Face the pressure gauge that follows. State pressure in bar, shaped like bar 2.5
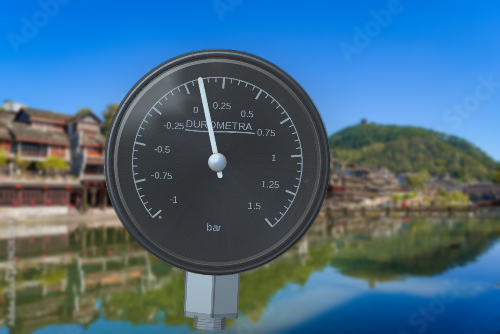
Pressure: bar 0.1
